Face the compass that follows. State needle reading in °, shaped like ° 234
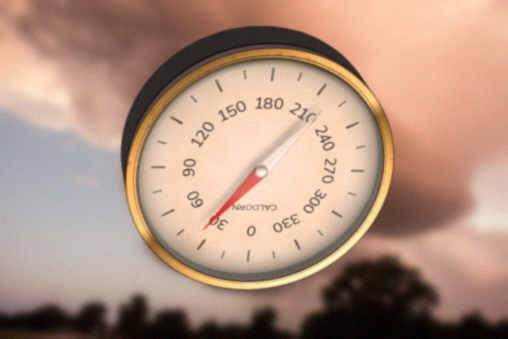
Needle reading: ° 37.5
